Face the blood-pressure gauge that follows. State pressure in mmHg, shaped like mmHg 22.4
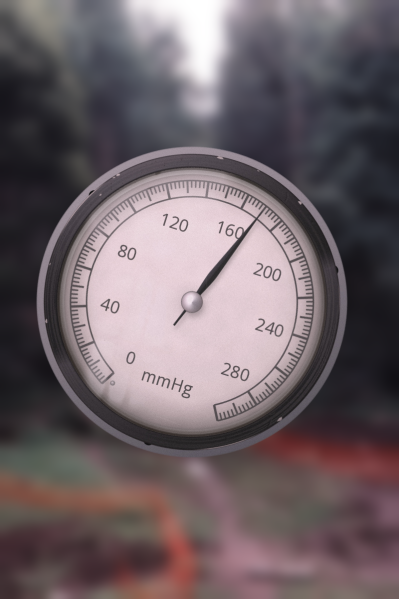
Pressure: mmHg 170
